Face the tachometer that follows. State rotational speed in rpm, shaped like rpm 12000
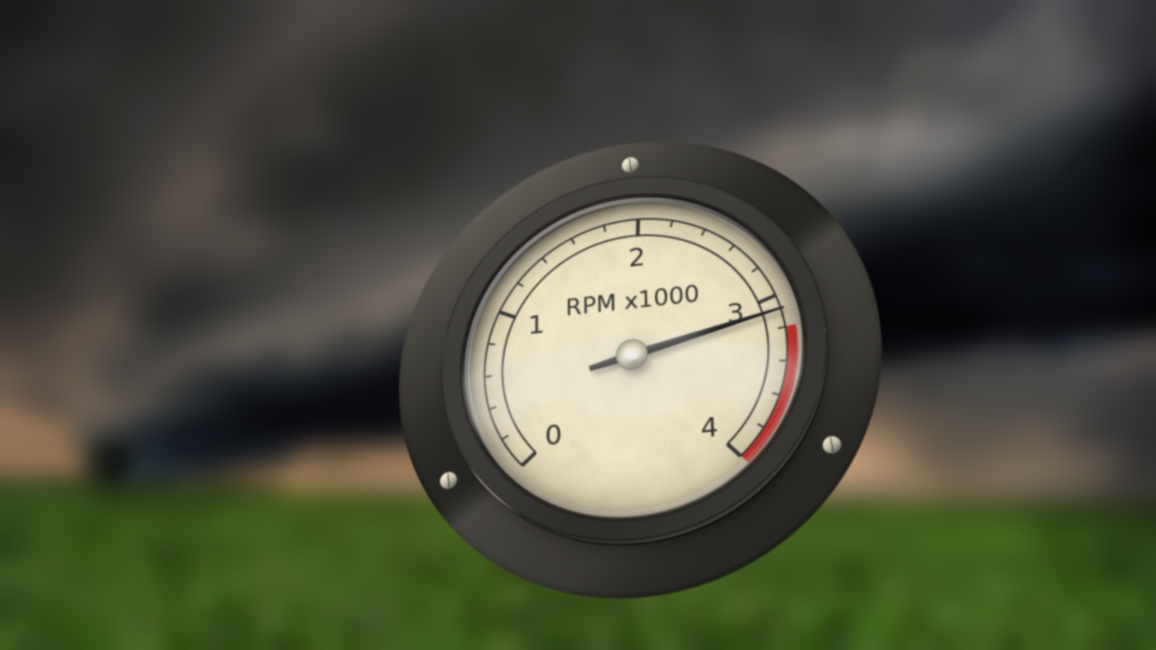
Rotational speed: rpm 3100
